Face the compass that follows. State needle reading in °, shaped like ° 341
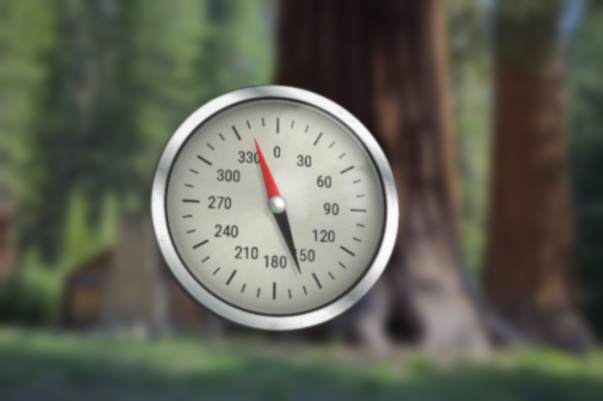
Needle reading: ° 340
